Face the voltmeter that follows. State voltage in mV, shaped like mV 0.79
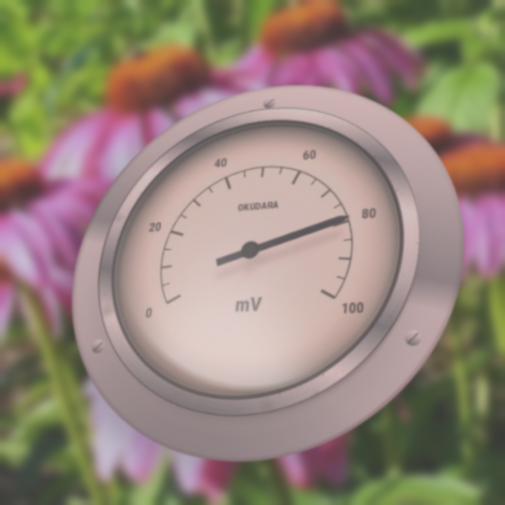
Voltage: mV 80
